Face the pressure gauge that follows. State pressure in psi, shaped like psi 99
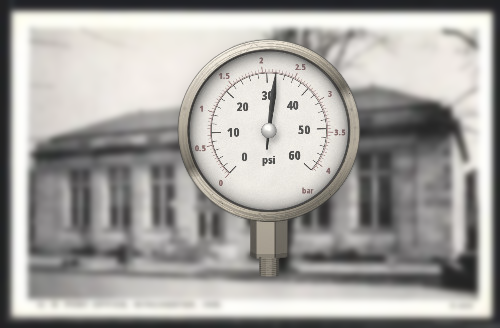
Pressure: psi 32
